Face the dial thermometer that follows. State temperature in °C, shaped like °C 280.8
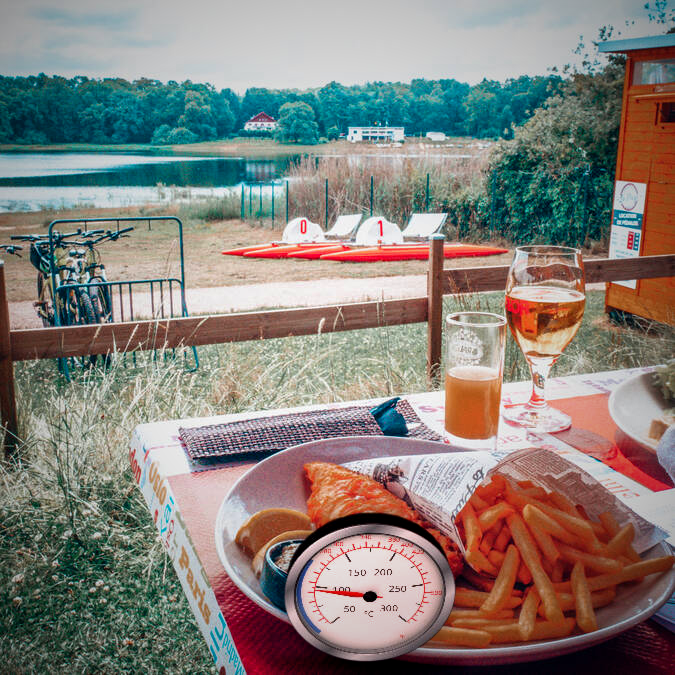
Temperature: °C 100
